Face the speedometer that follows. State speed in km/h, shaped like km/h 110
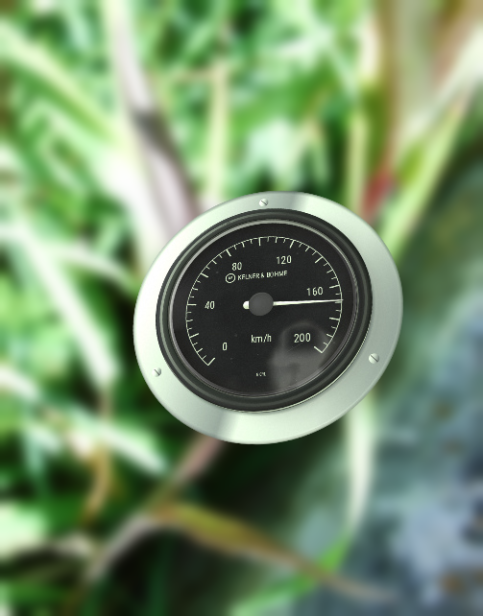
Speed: km/h 170
